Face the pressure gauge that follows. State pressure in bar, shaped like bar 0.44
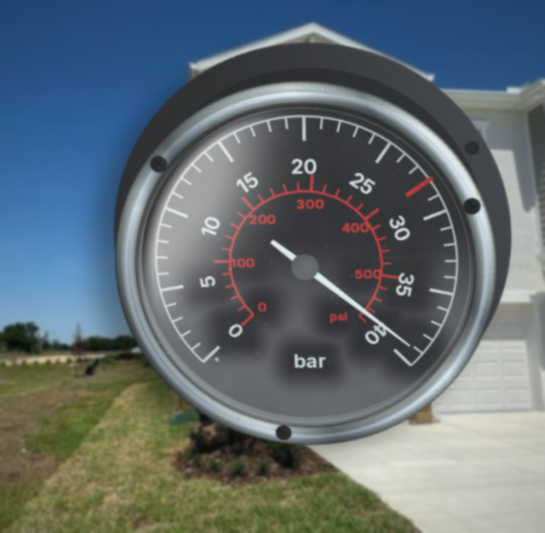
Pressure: bar 39
